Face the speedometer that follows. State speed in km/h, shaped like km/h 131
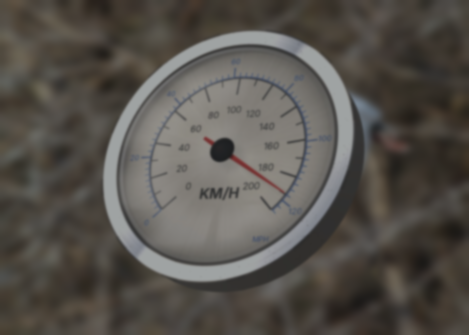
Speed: km/h 190
